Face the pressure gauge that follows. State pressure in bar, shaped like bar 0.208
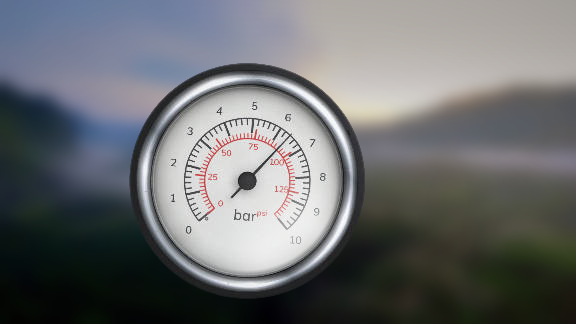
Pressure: bar 6.4
